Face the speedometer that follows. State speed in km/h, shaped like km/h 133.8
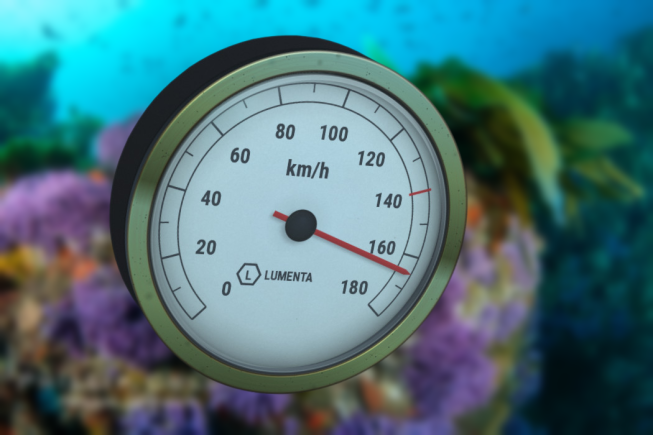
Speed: km/h 165
